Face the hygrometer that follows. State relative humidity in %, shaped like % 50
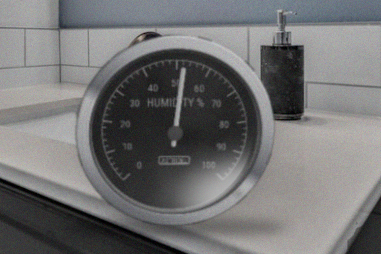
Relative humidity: % 52
